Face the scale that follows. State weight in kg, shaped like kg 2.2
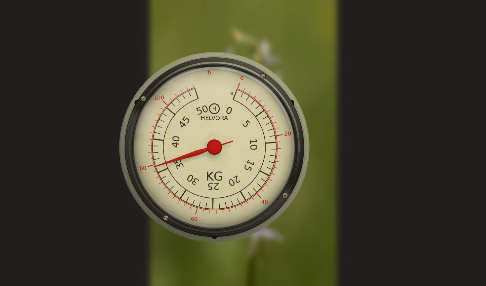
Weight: kg 36
